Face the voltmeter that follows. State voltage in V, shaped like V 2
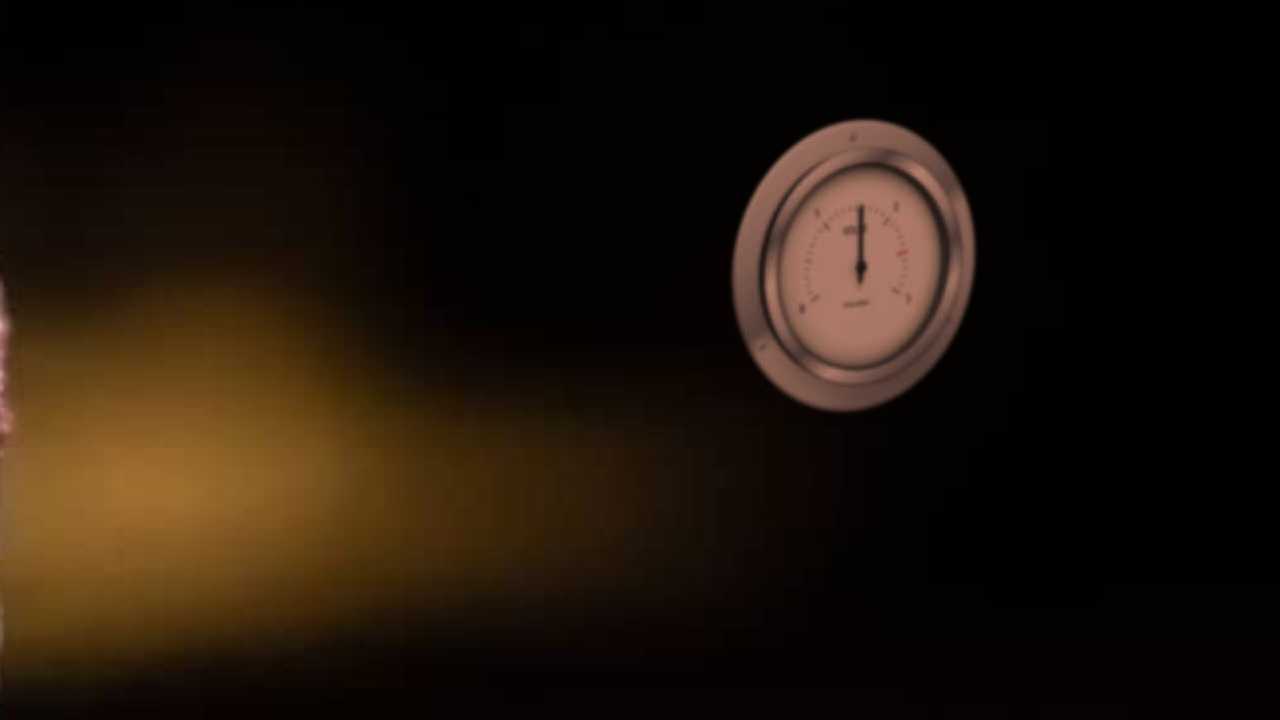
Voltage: V 1.5
